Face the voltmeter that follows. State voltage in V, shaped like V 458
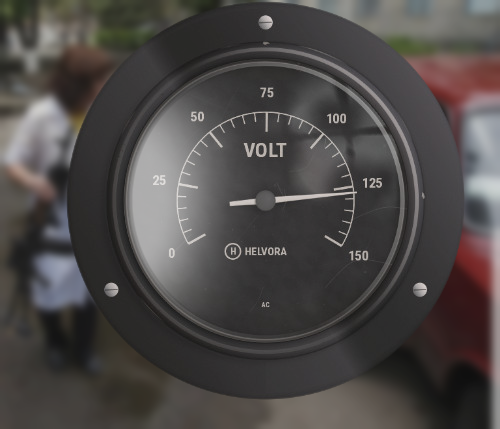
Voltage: V 127.5
